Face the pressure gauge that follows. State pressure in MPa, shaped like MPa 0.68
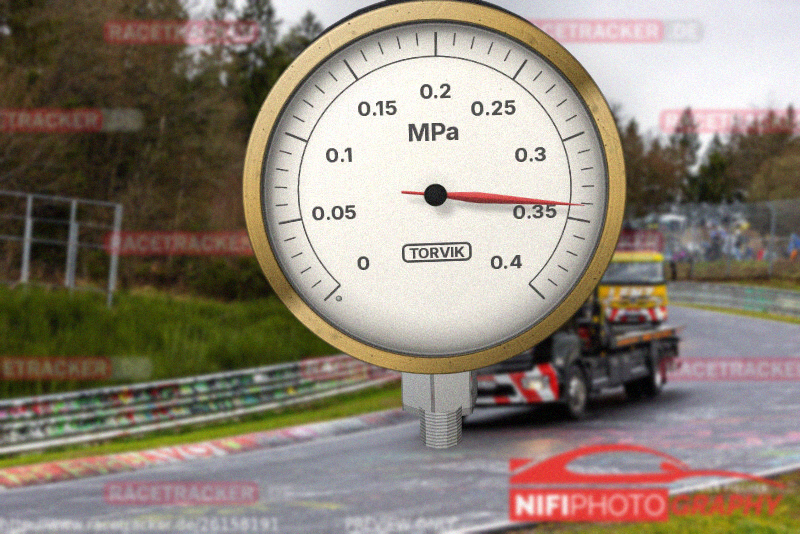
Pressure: MPa 0.34
